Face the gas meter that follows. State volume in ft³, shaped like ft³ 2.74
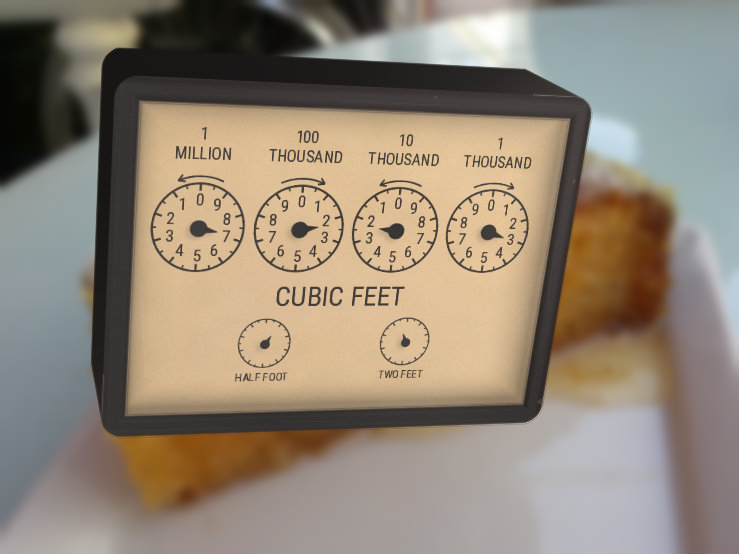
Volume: ft³ 722300
